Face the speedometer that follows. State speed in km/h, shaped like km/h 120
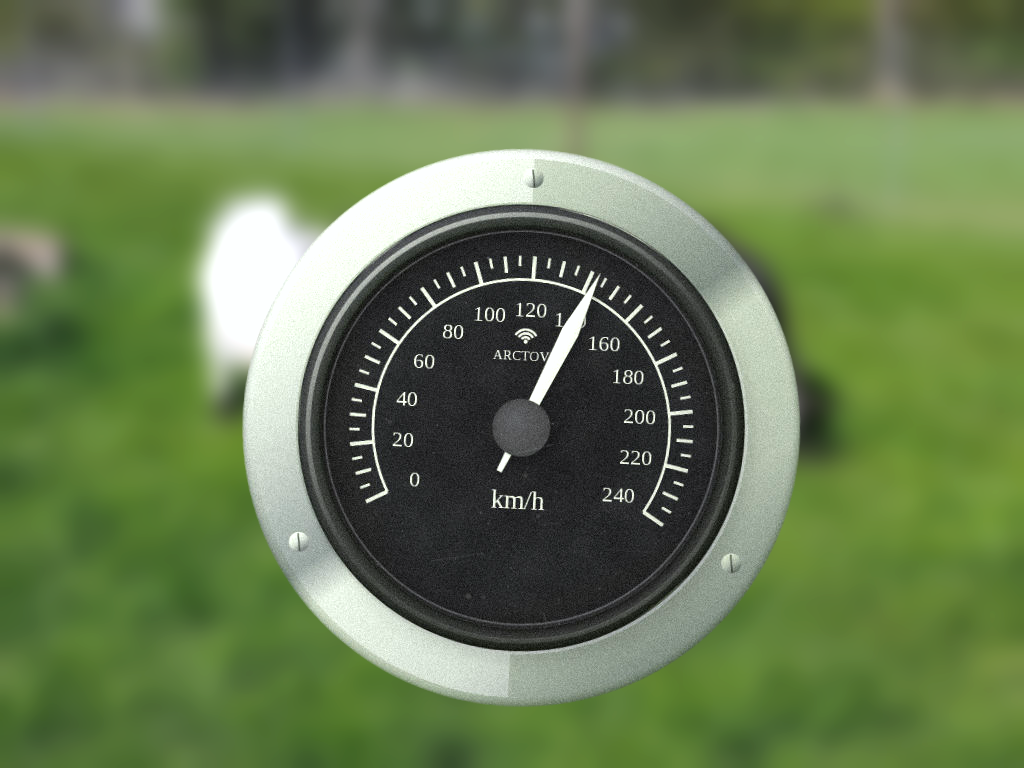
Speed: km/h 142.5
